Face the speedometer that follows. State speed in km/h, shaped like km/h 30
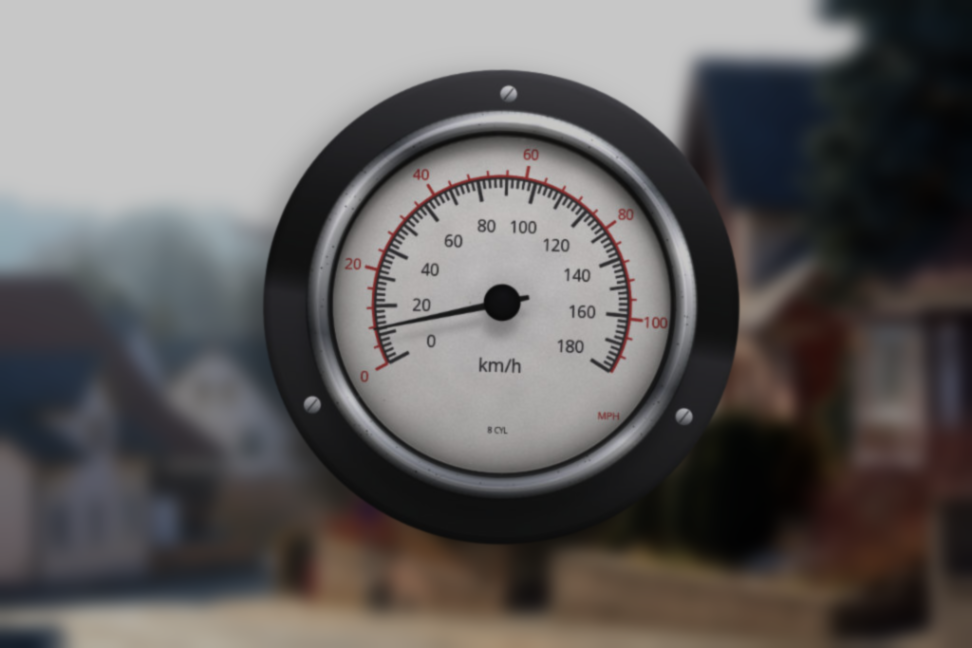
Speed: km/h 12
